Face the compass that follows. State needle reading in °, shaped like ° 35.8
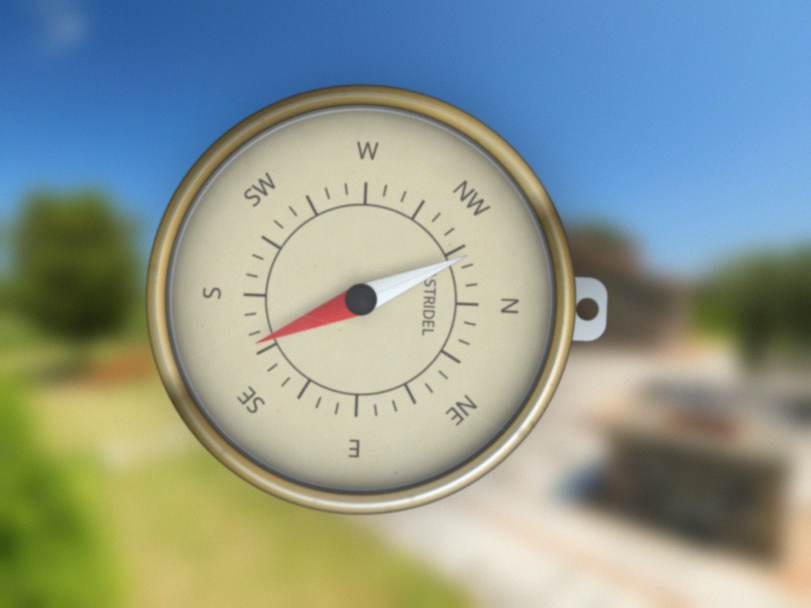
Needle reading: ° 155
